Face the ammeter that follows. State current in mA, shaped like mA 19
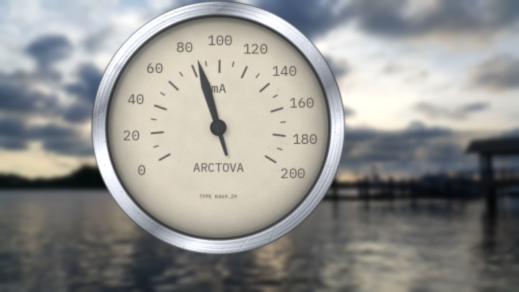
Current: mA 85
